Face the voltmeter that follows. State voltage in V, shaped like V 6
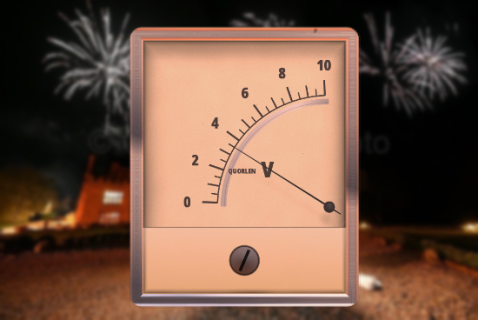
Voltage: V 3.5
